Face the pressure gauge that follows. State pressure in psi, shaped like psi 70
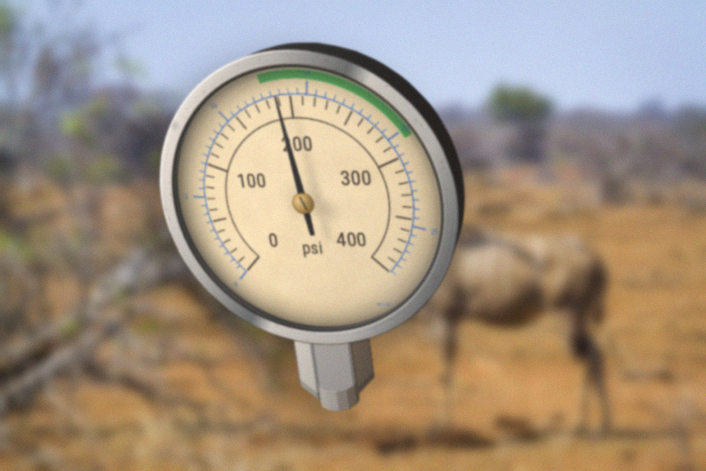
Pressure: psi 190
